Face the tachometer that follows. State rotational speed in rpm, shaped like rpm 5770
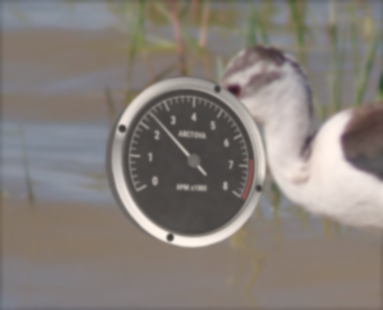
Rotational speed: rpm 2400
